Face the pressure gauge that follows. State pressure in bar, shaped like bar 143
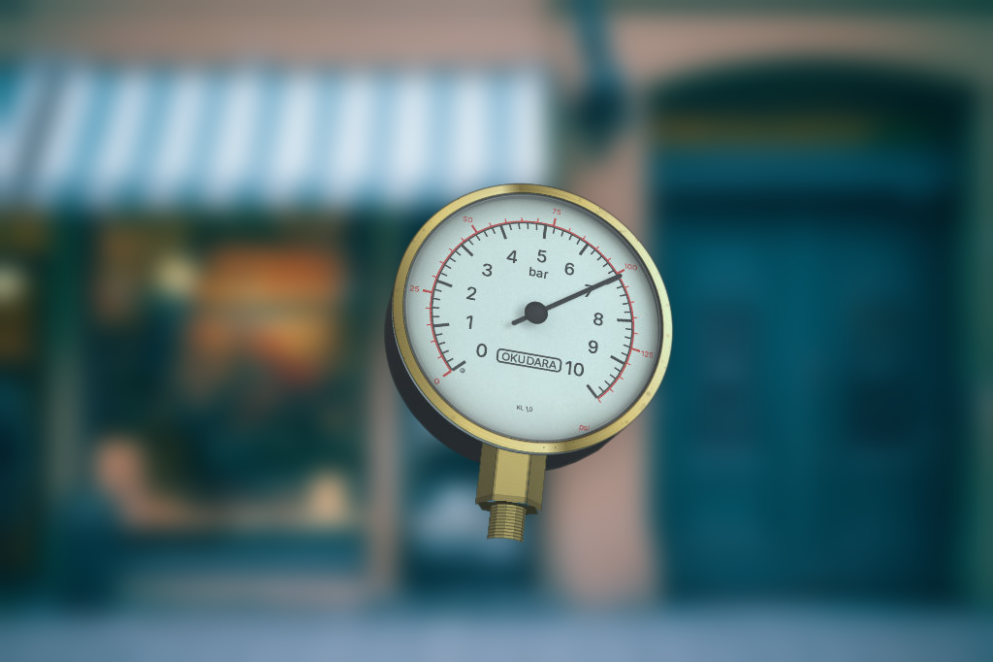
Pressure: bar 7
